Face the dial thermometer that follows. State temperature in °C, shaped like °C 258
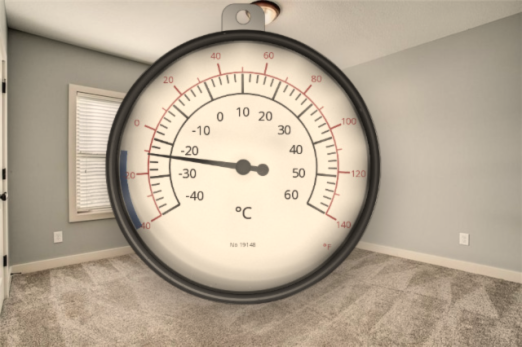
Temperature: °C -24
